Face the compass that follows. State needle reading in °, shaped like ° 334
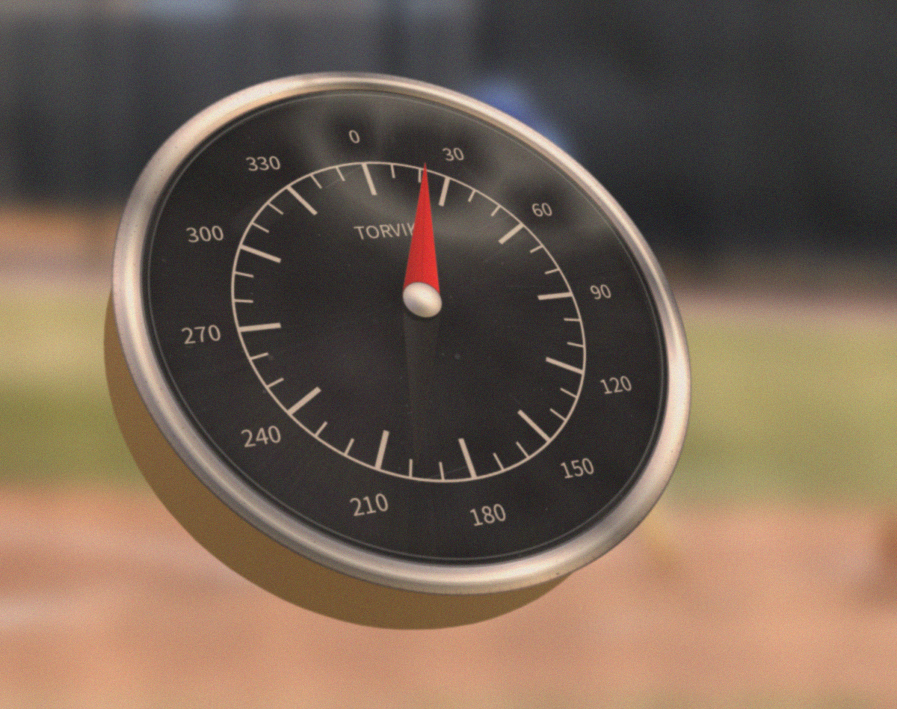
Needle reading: ° 20
